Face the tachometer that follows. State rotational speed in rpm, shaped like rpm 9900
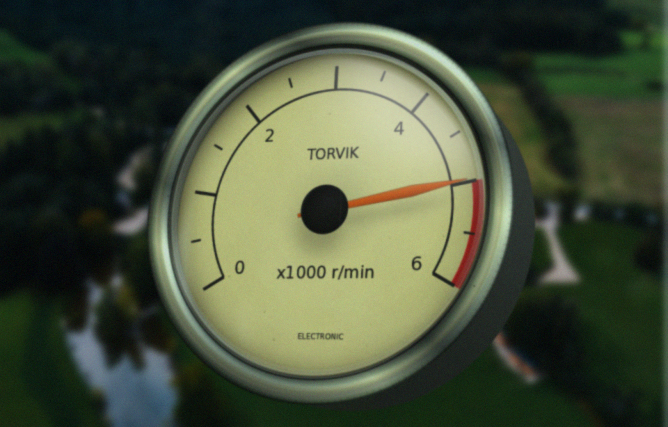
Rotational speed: rpm 5000
